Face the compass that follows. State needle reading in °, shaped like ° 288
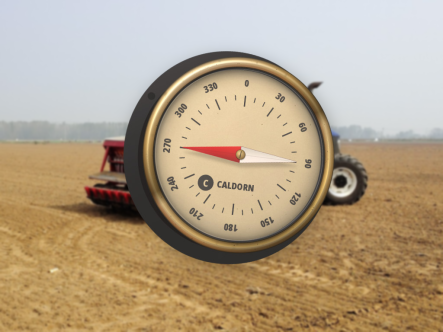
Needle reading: ° 270
